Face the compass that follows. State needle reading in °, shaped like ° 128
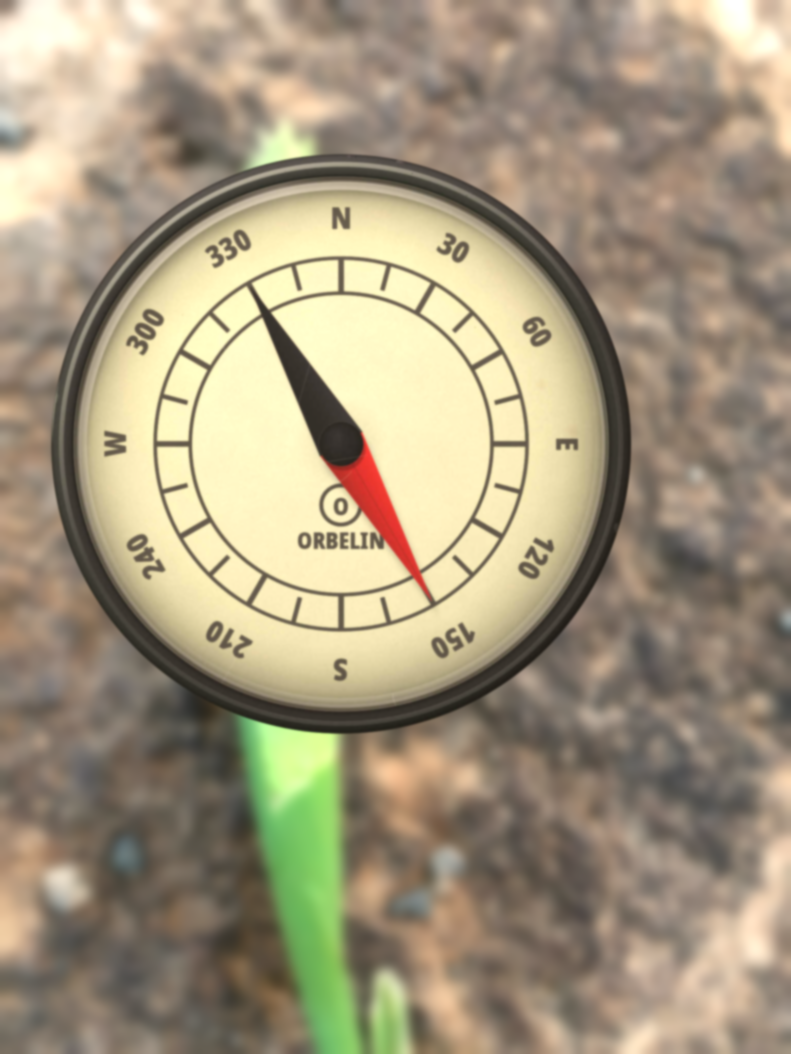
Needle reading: ° 150
